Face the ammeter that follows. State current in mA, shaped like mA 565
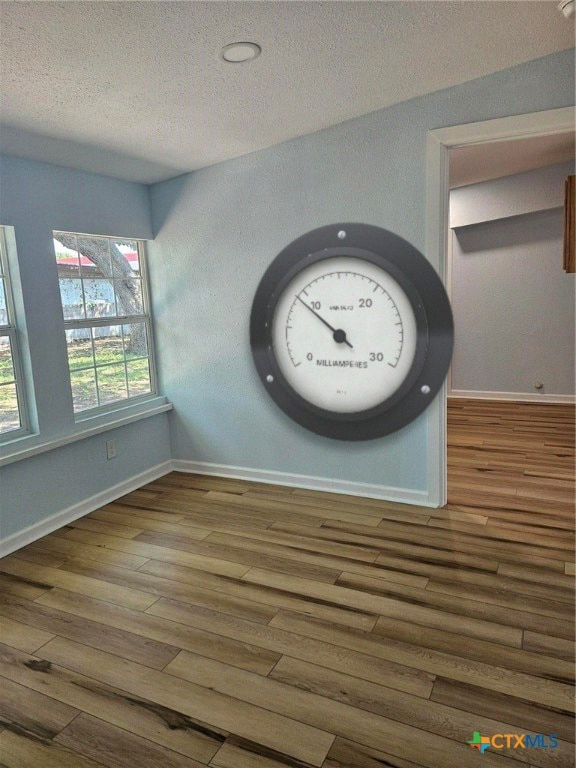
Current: mA 9
